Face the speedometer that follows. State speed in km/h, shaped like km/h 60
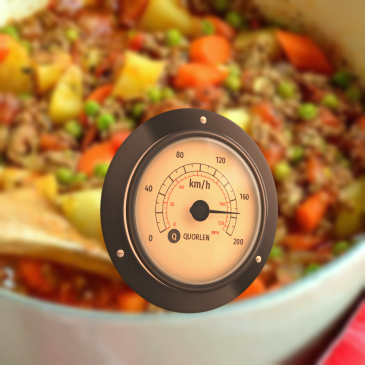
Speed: km/h 175
